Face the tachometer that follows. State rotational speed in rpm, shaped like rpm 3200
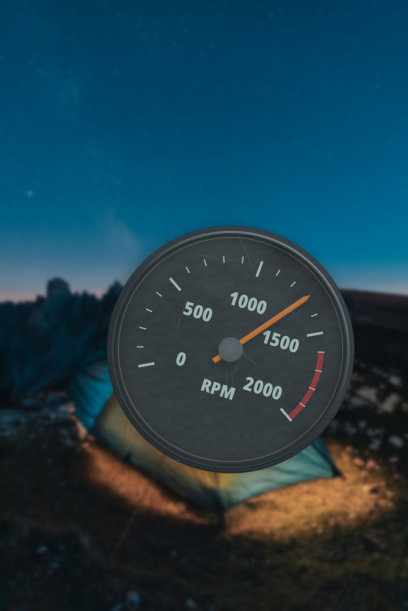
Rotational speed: rpm 1300
